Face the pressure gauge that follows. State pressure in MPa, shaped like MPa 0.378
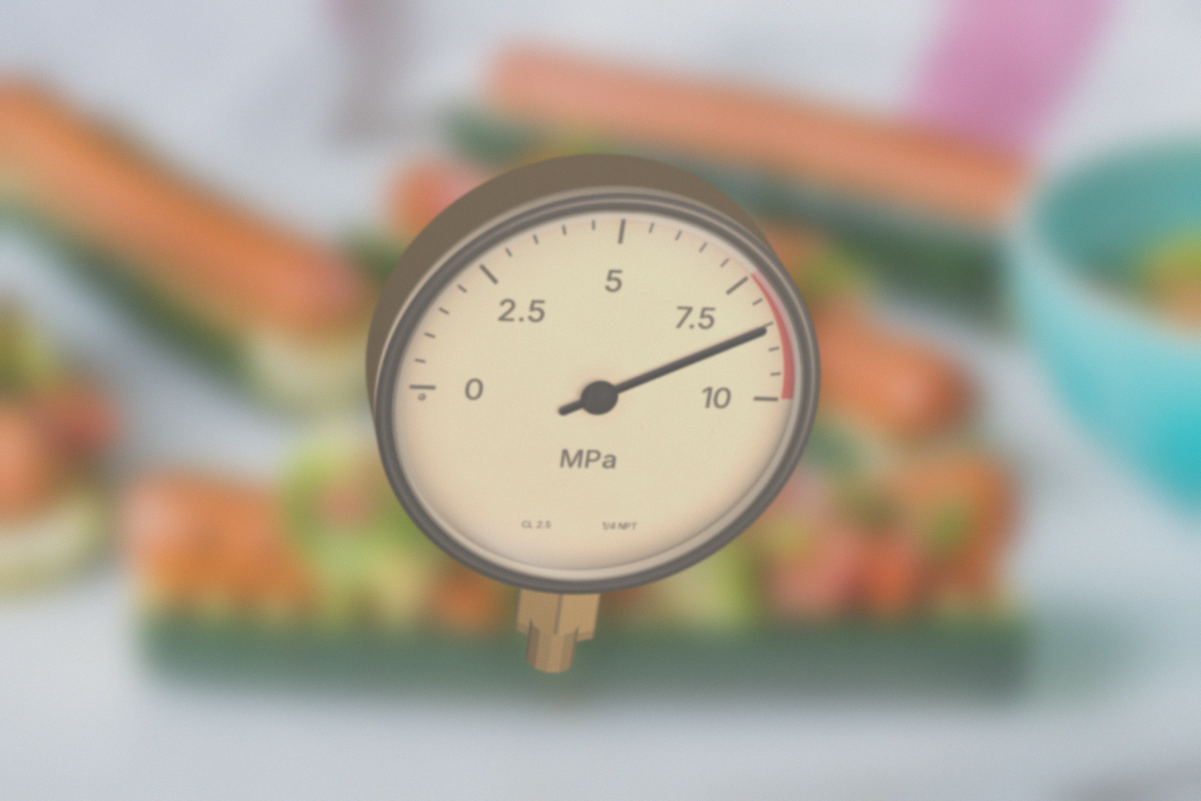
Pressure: MPa 8.5
